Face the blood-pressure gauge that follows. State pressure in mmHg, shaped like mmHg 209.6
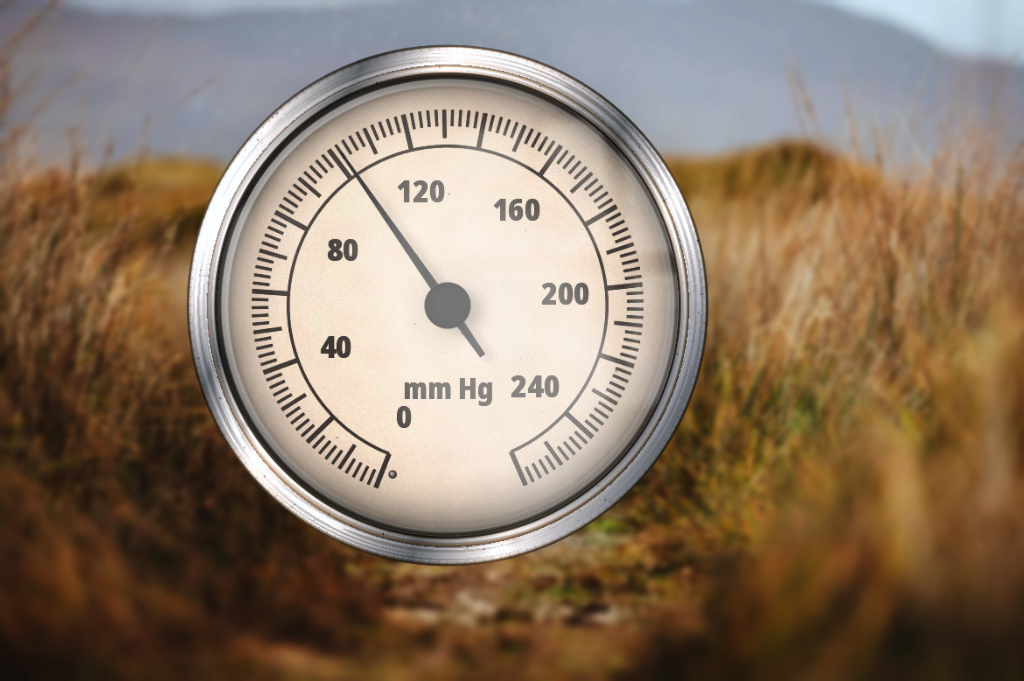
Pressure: mmHg 102
